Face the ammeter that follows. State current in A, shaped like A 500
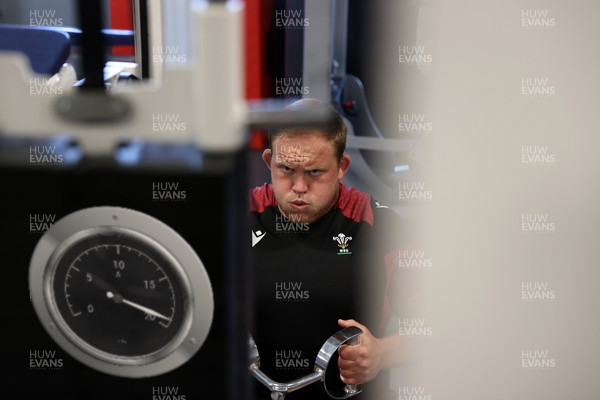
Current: A 19
